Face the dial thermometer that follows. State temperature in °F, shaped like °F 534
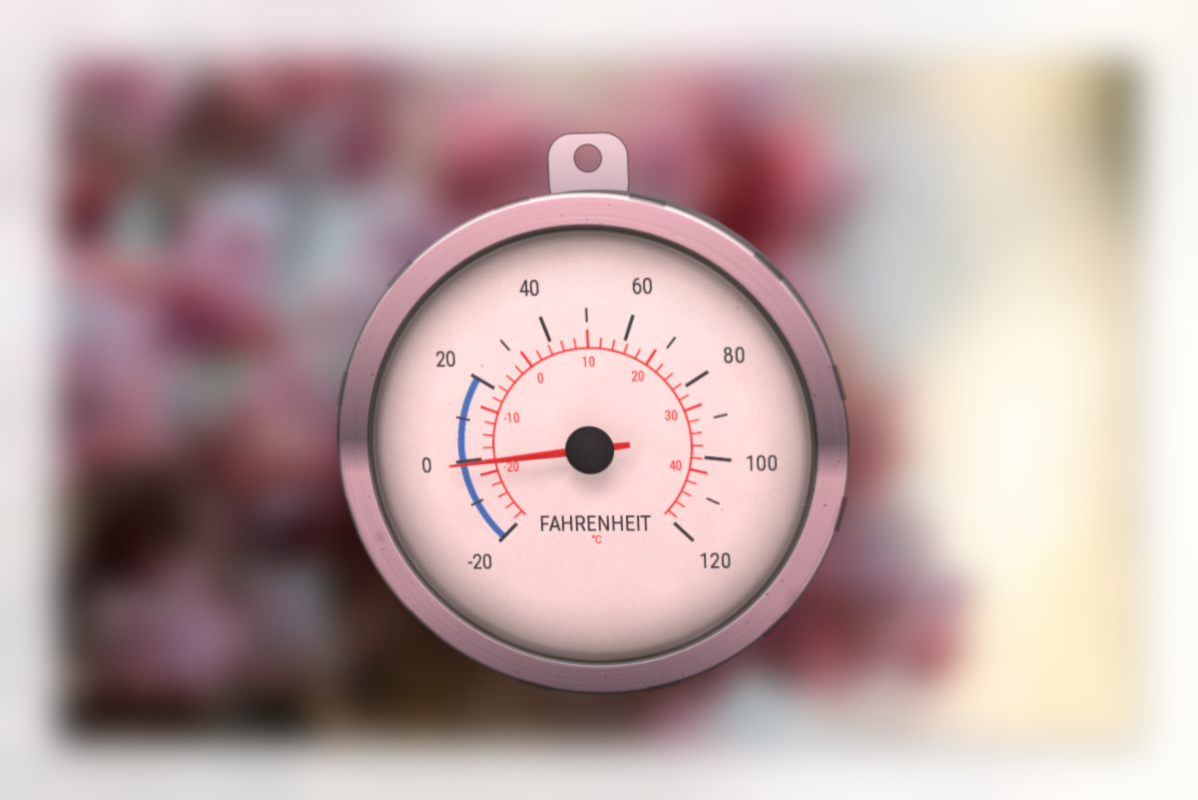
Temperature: °F 0
